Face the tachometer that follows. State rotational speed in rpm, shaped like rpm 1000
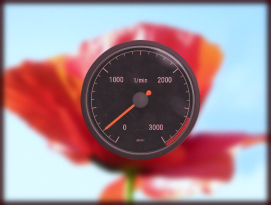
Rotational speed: rpm 200
